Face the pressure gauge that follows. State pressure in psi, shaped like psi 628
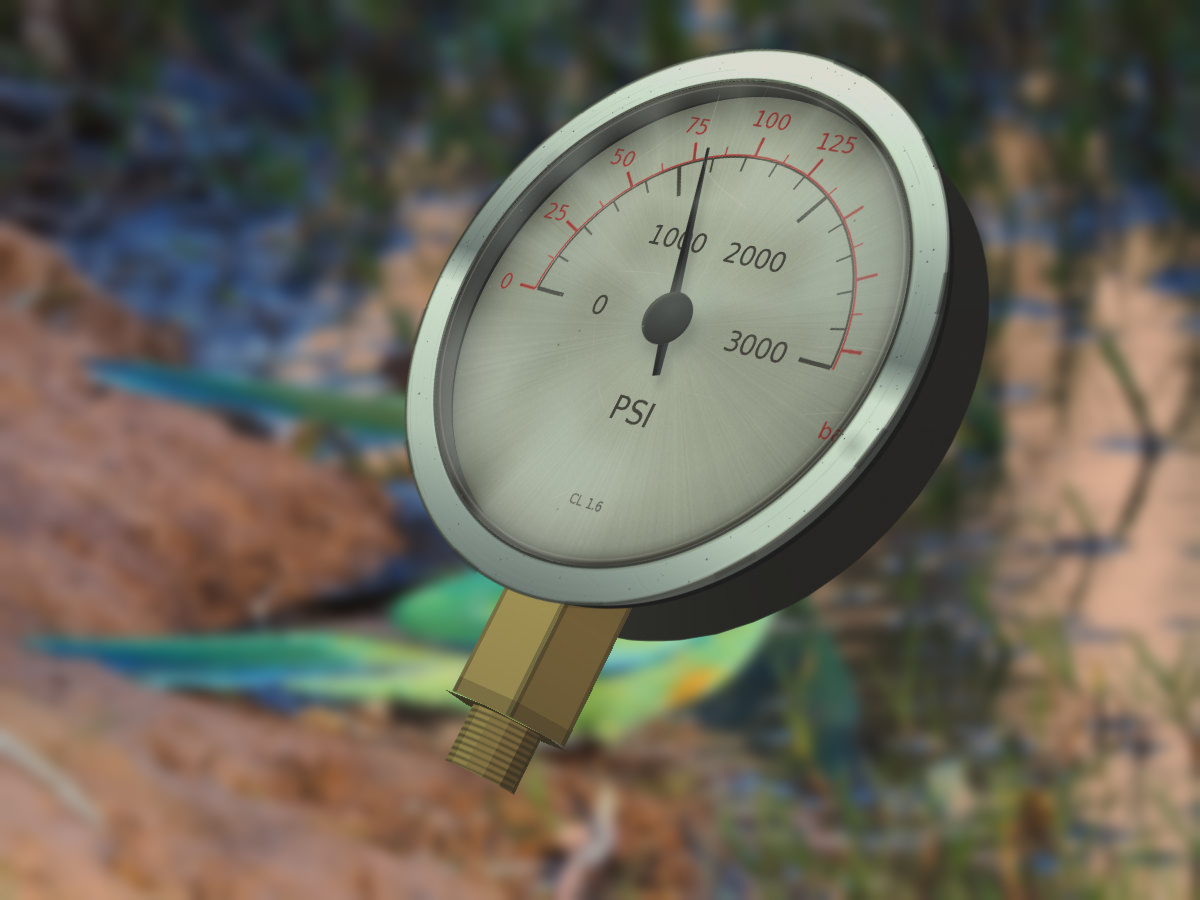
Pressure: psi 1200
